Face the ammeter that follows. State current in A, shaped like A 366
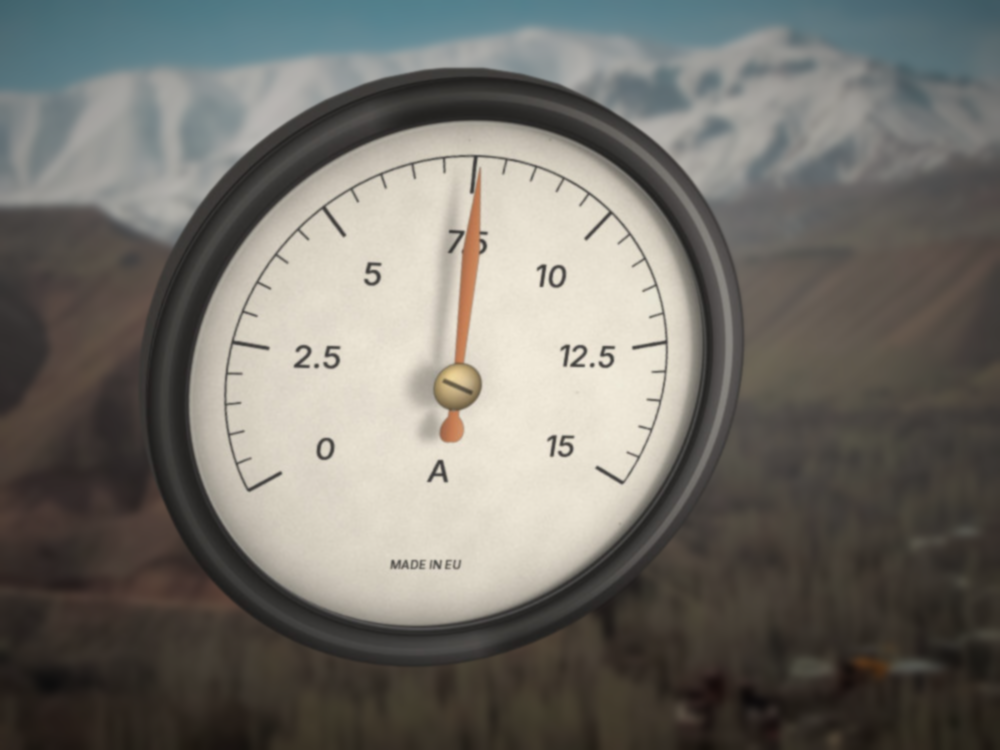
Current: A 7.5
